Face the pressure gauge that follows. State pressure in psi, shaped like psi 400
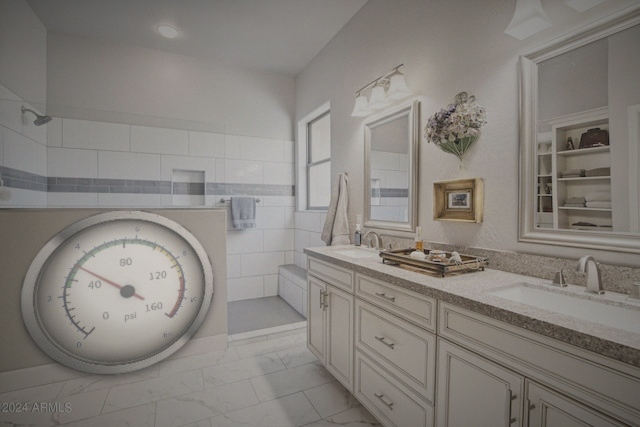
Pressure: psi 50
